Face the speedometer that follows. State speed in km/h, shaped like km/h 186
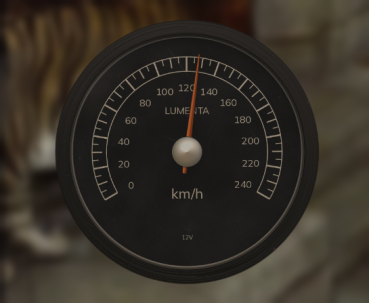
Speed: km/h 127.5
